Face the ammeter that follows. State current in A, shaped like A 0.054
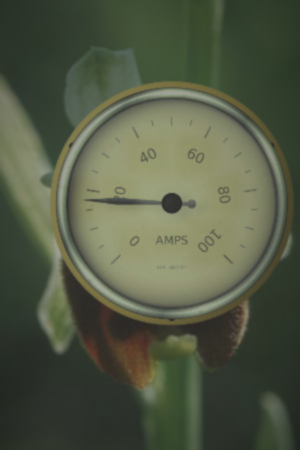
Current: A 17.5
